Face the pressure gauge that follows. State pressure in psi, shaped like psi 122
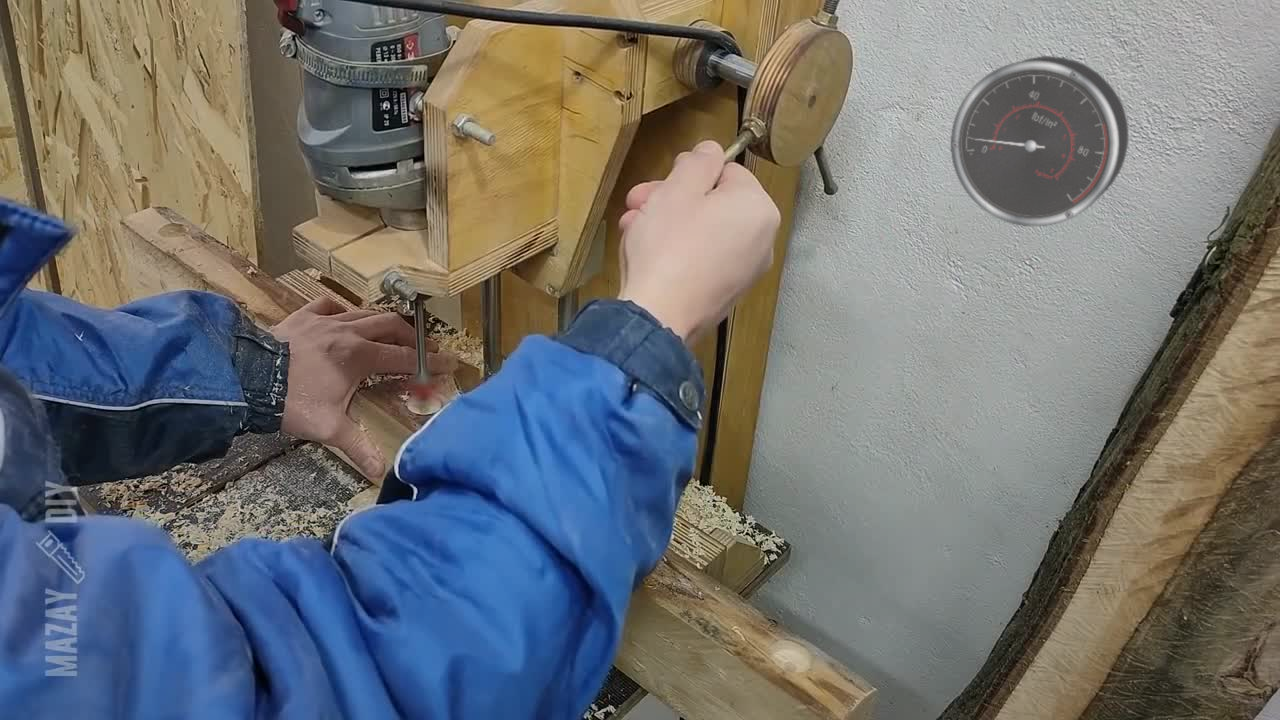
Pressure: psi 5
